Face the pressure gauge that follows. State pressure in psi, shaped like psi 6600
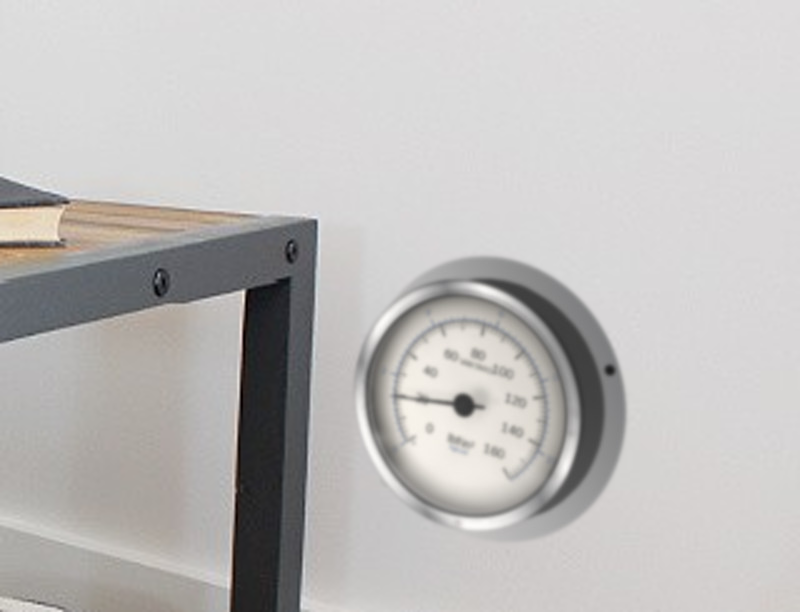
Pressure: psi 20
